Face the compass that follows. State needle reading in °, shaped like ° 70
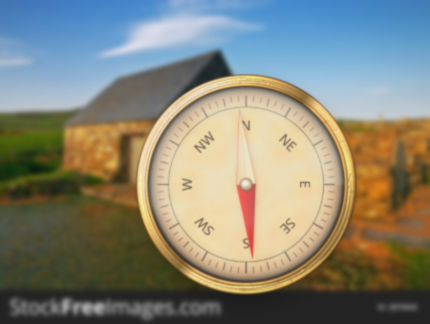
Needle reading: ° 175
